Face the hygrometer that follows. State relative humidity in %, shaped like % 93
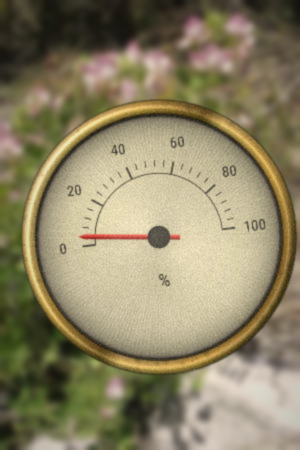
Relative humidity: % 4
